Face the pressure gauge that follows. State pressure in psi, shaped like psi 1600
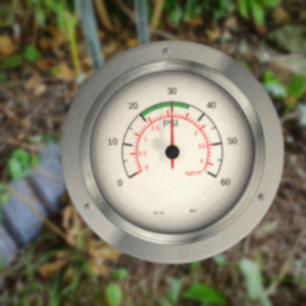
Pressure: psi 30
